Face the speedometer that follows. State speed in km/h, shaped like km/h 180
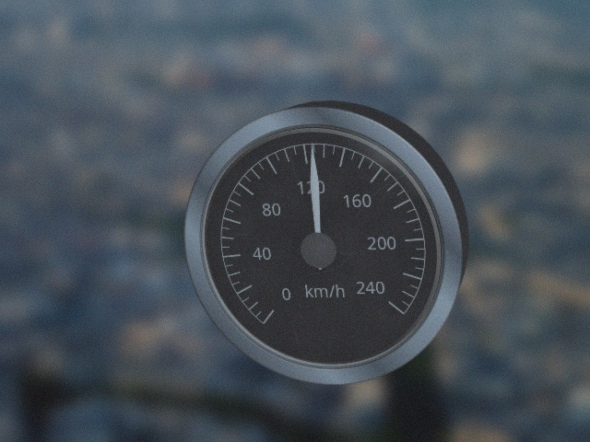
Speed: km/h 125
